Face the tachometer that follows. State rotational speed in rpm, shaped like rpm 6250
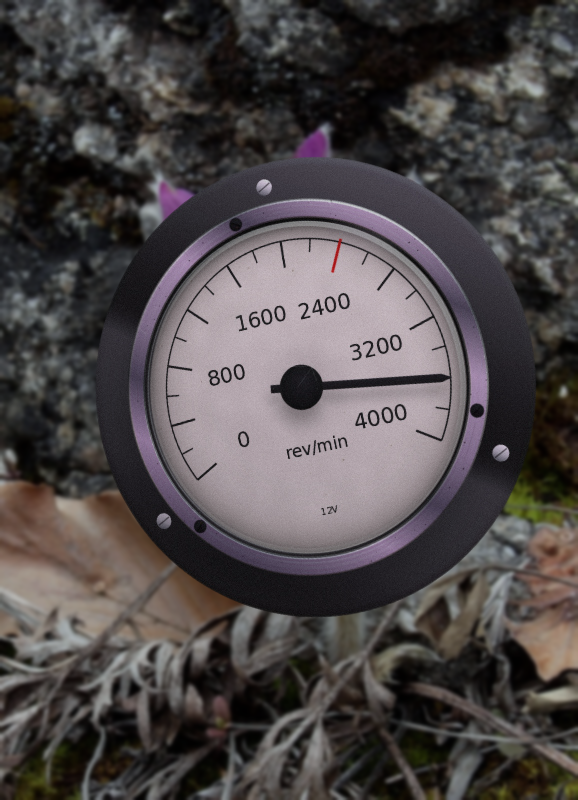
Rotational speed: rpm 3600
